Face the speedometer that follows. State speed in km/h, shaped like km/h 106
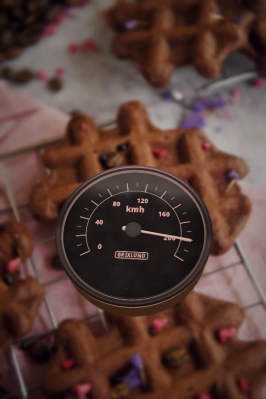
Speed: km/h 200
